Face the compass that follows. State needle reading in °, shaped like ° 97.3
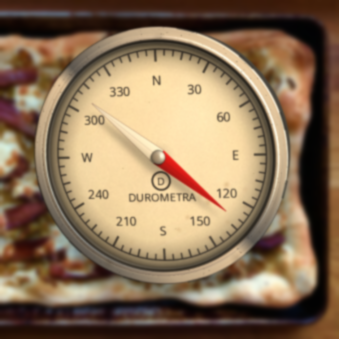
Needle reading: ° 130
